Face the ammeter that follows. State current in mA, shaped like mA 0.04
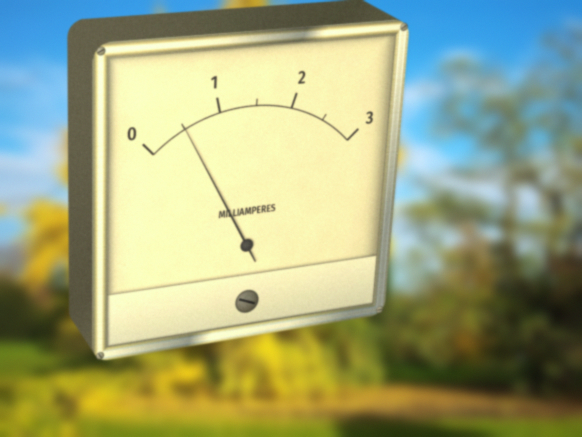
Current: mA 0.5
